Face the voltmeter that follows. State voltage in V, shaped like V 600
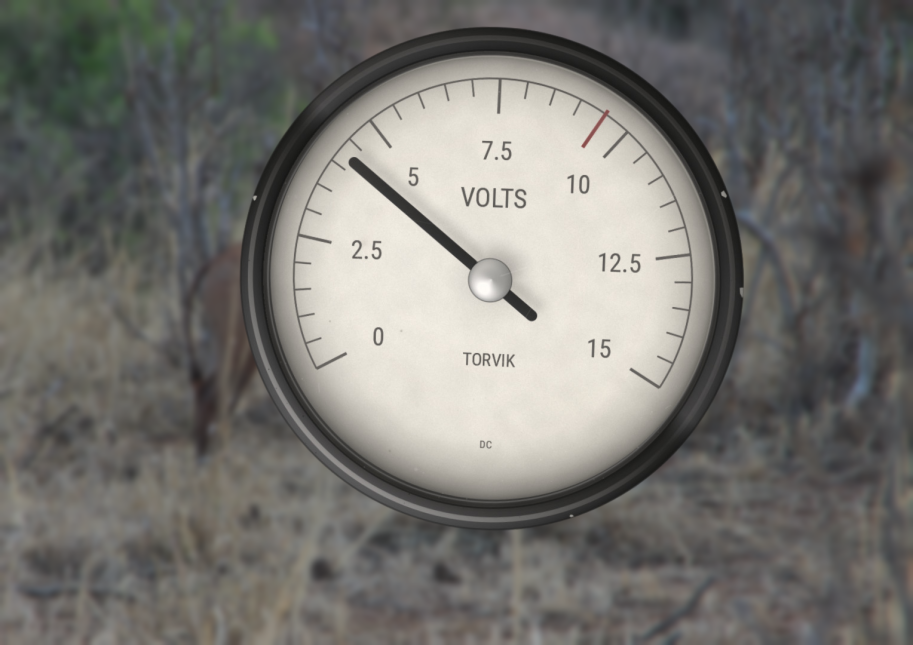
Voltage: V 4.25
